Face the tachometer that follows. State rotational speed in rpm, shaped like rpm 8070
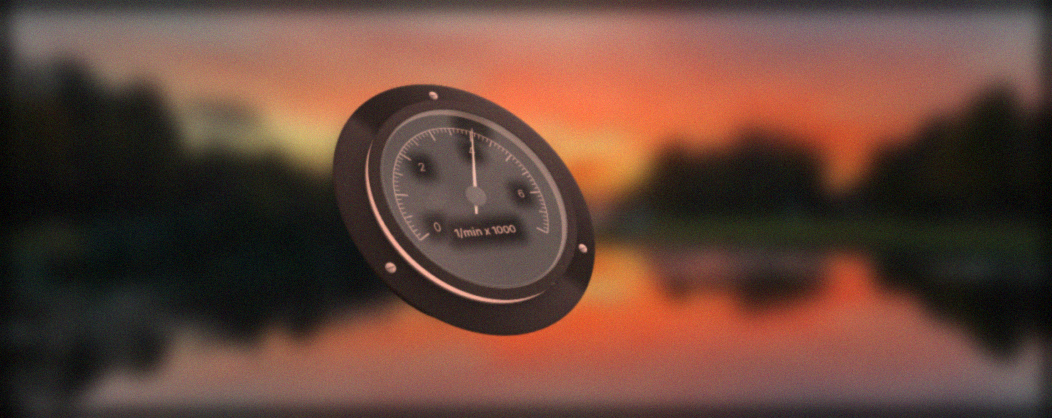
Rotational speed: rpm 4000
